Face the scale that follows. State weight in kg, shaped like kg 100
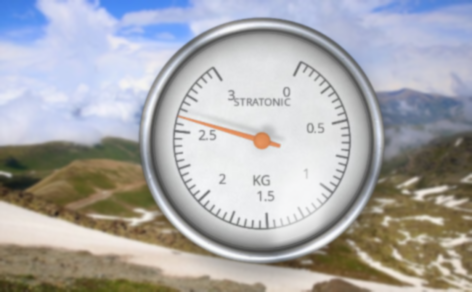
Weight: kg 2.6
